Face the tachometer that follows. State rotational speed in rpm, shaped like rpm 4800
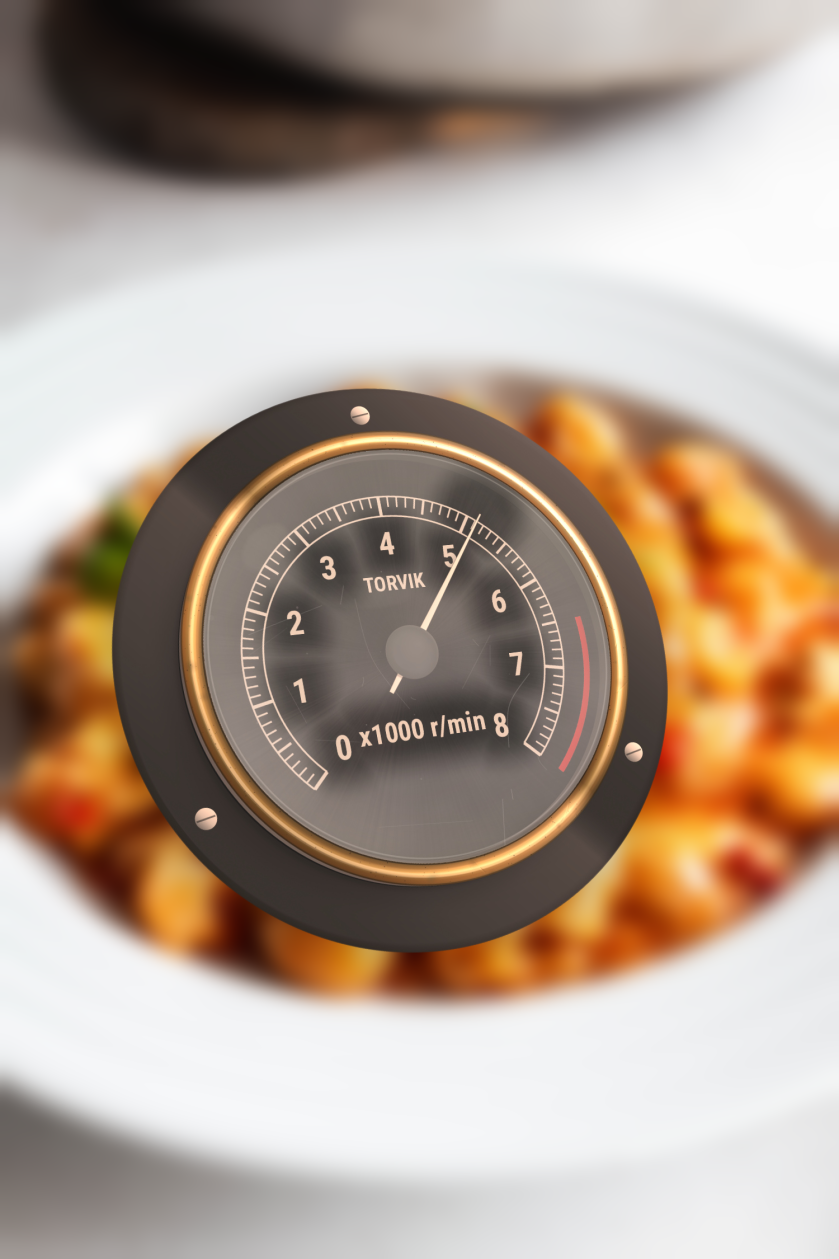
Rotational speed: rpm 5100
